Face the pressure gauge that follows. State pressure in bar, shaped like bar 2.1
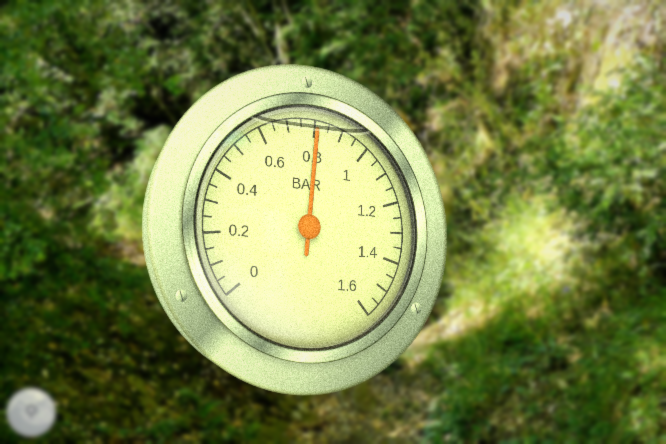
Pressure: bar 0.8
